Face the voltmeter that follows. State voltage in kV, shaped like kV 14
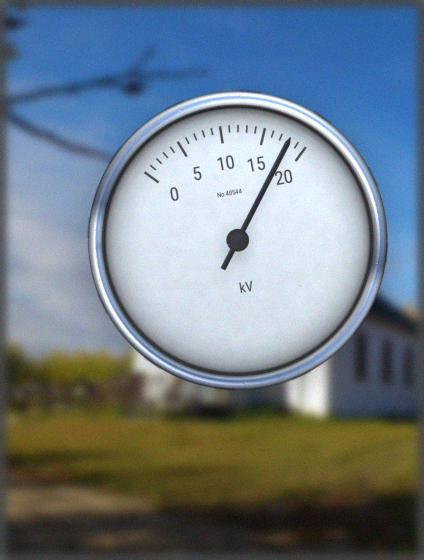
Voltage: kV 18
